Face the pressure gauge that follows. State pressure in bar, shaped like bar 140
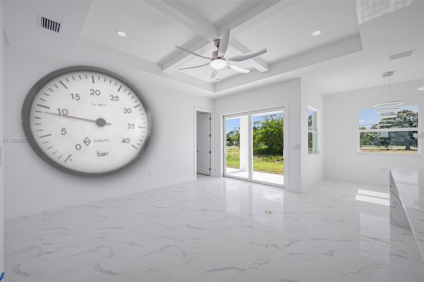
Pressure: bar 9
